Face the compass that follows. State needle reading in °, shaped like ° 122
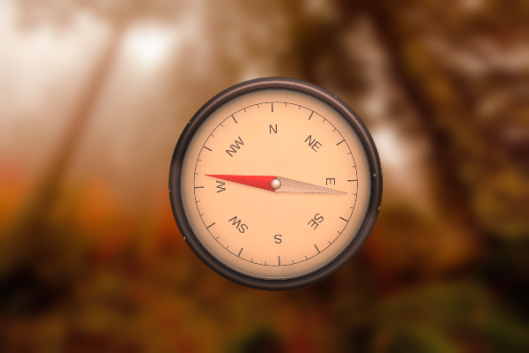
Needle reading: ° 280
